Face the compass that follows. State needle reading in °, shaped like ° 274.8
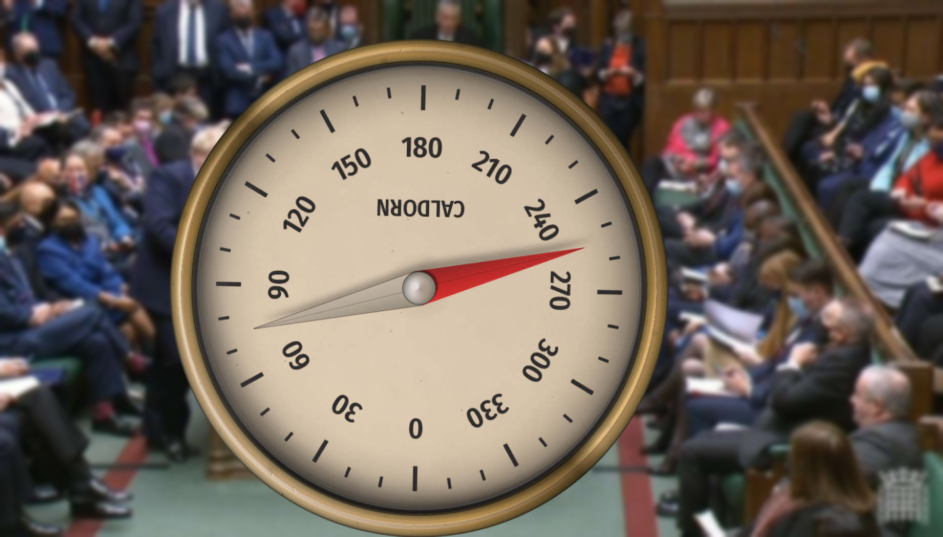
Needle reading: ° 255
